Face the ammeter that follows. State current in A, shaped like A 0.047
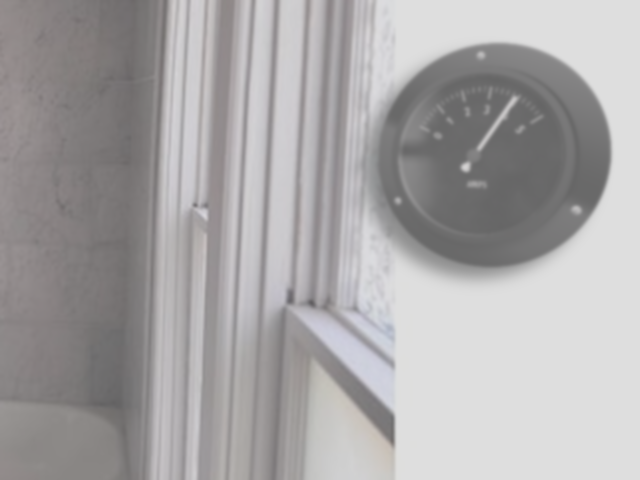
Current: A 4
